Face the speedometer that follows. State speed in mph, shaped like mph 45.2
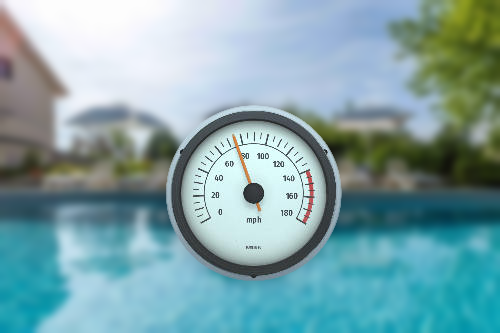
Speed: mph 75
